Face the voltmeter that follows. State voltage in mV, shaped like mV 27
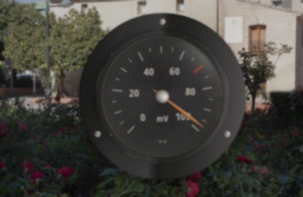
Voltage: mV 97.5
